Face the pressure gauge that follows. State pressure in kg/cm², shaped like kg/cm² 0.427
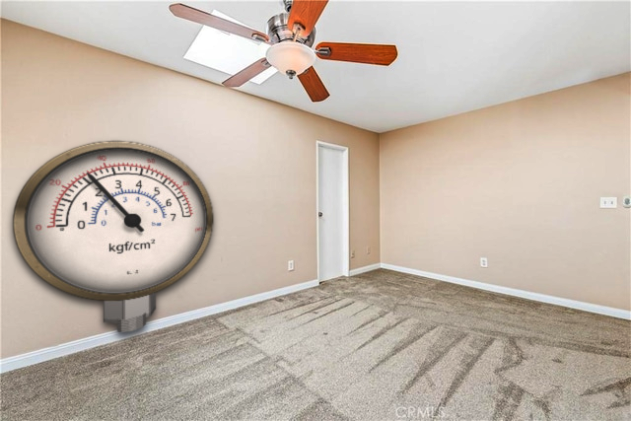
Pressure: kg/cm² 2.2
